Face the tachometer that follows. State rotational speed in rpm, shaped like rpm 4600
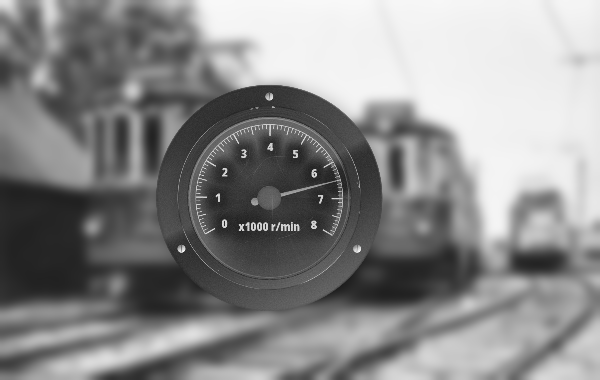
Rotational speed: rpm 6500
